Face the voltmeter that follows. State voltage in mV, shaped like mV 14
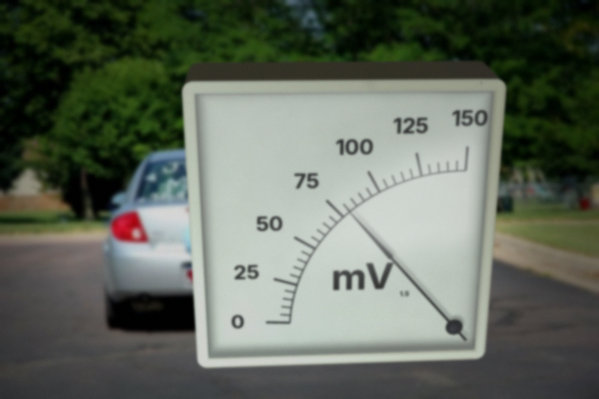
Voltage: mV 80
